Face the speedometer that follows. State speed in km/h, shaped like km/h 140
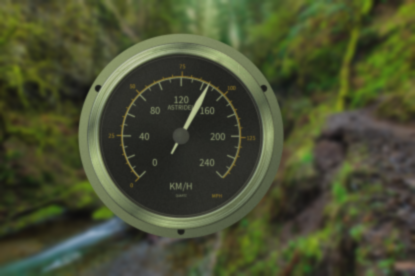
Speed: km/h 145
